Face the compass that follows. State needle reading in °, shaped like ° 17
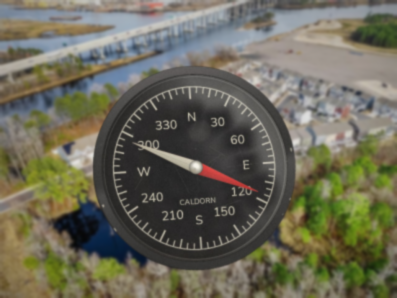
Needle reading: ° 115
